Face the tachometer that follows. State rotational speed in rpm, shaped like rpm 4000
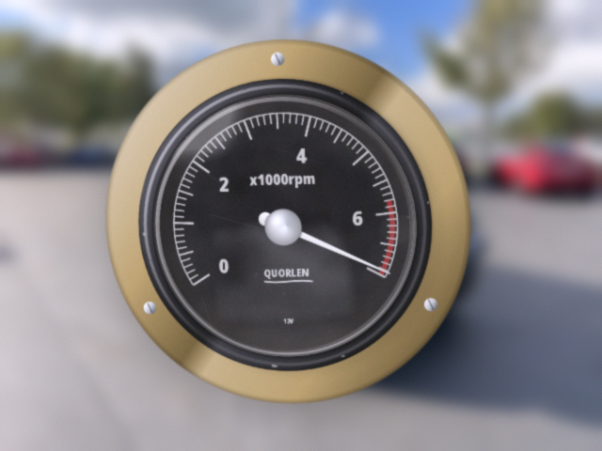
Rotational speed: rpm 6900
